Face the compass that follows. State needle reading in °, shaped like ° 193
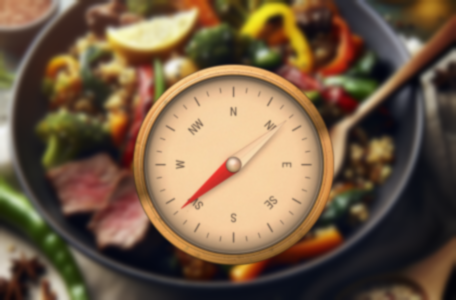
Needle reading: ° 230
